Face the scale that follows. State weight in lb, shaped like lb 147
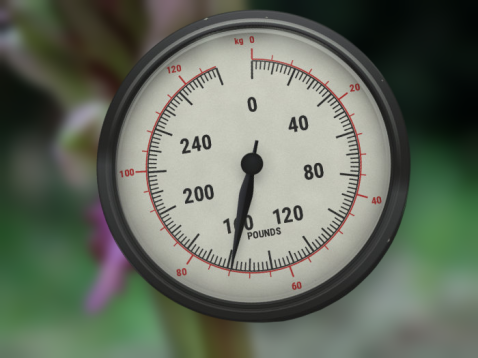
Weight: lb 158
